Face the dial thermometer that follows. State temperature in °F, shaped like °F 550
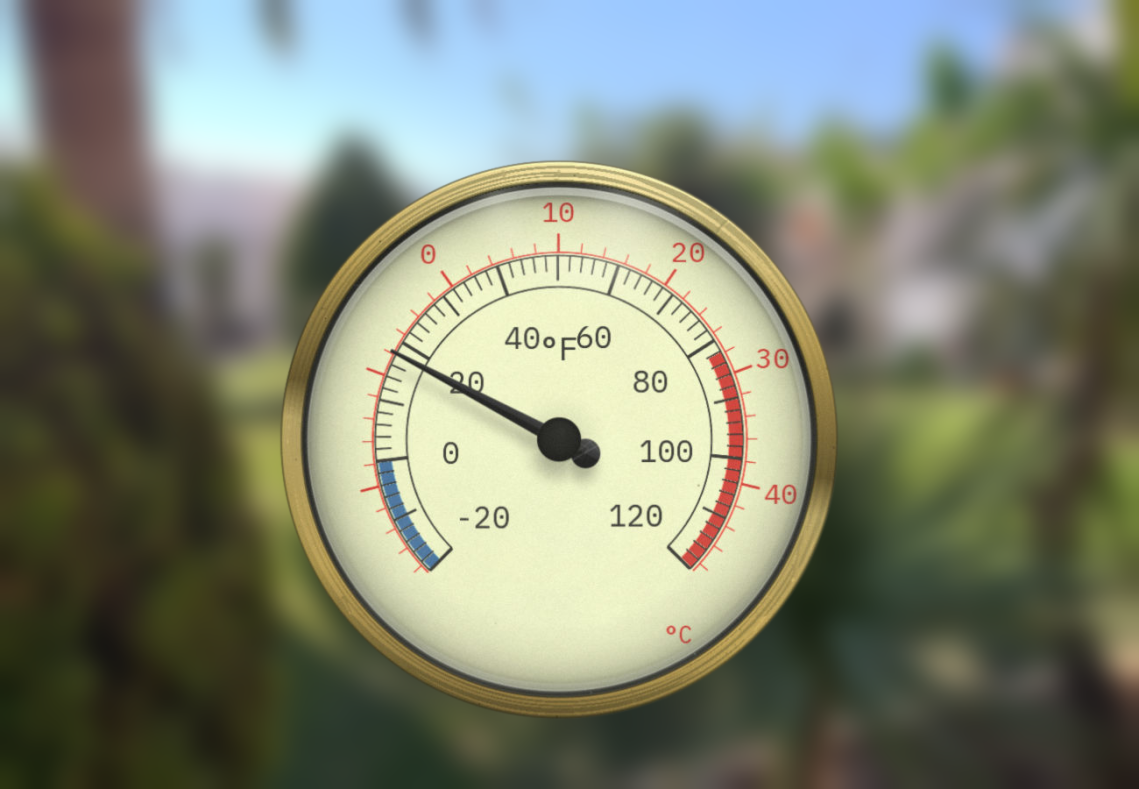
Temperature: °F 18
